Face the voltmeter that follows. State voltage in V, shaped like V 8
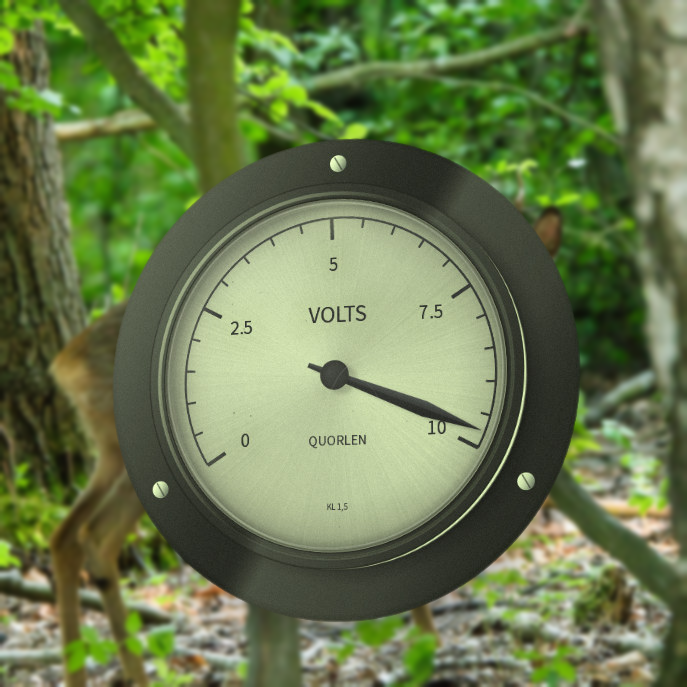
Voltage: V 9.75
